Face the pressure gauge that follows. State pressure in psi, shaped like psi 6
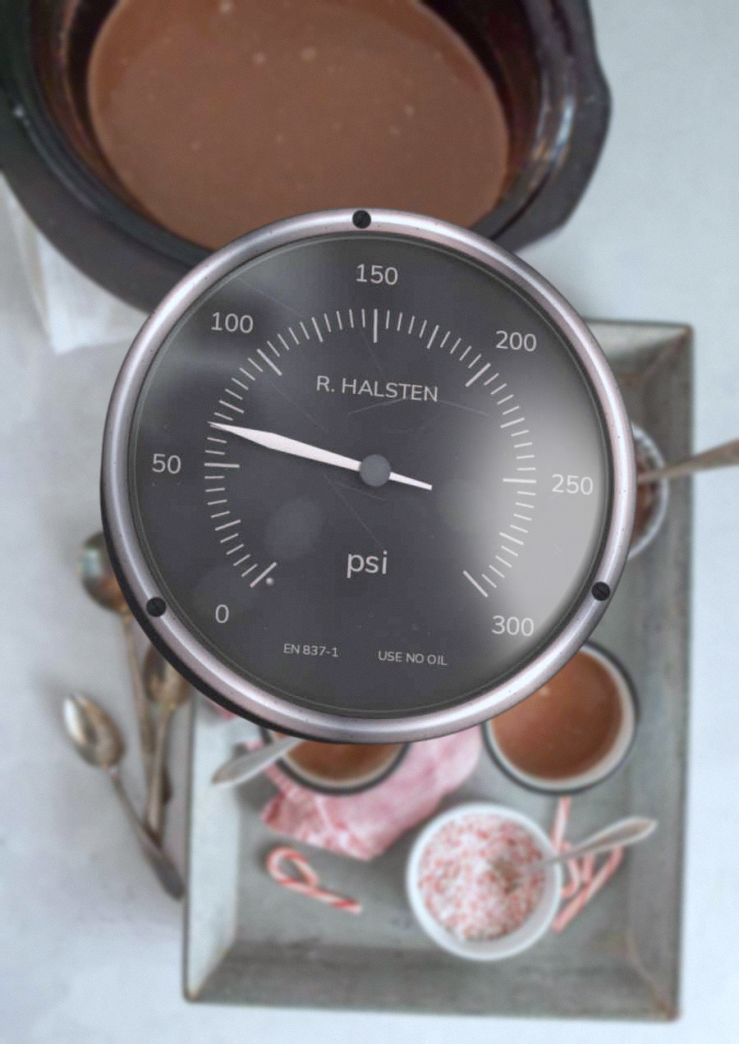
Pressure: psi 65
